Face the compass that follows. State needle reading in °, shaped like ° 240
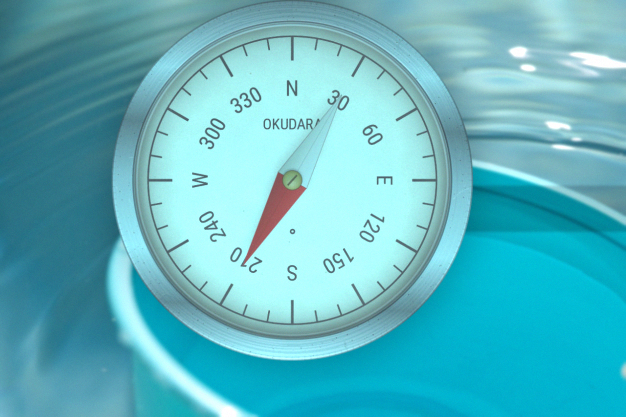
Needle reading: ° 210
